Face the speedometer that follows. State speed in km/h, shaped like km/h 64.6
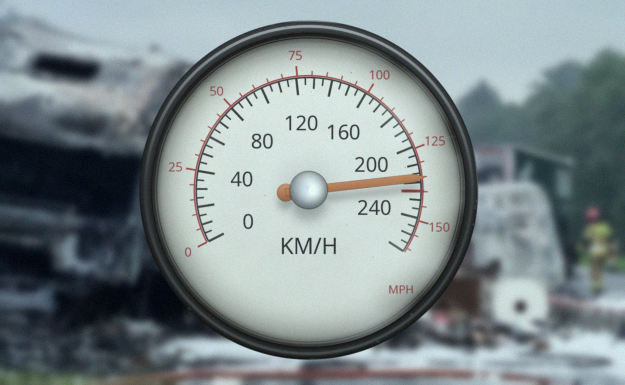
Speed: km/h 217.5
